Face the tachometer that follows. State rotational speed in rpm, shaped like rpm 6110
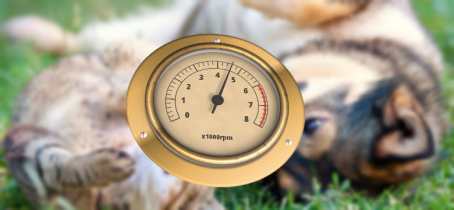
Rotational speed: rpm 4600
